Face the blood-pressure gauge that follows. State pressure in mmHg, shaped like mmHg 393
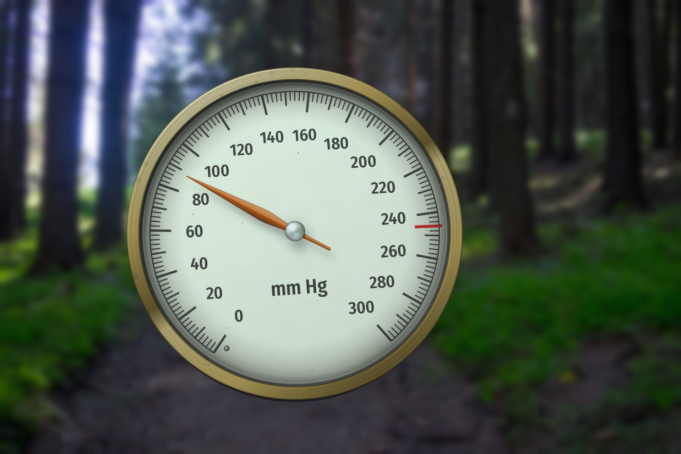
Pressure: mmHg 88
